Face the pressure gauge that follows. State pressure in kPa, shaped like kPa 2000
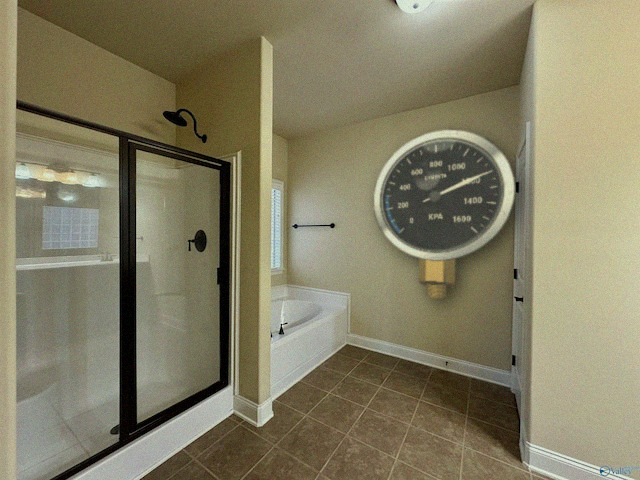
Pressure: kPa 1200
